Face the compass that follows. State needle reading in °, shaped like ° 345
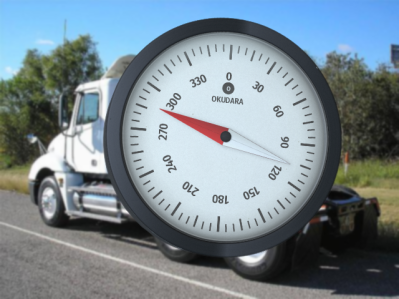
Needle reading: ° 287.5
